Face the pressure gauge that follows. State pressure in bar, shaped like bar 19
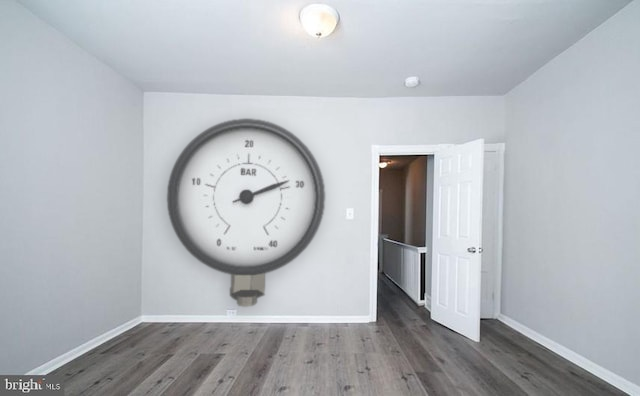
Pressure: bar 29
